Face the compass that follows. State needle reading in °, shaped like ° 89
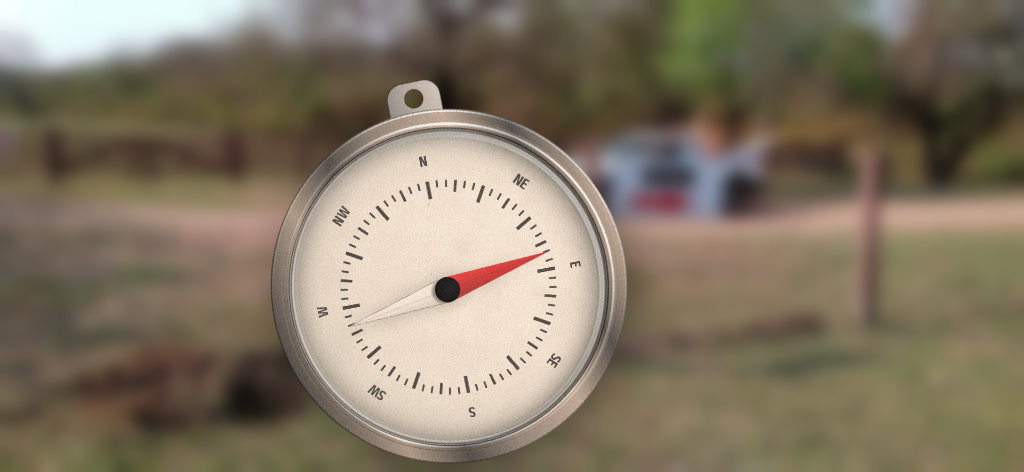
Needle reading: ° 80
